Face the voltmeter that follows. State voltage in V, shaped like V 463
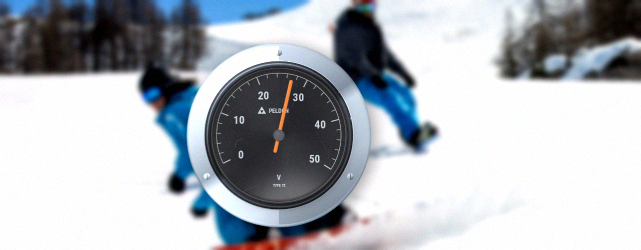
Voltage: V 27
